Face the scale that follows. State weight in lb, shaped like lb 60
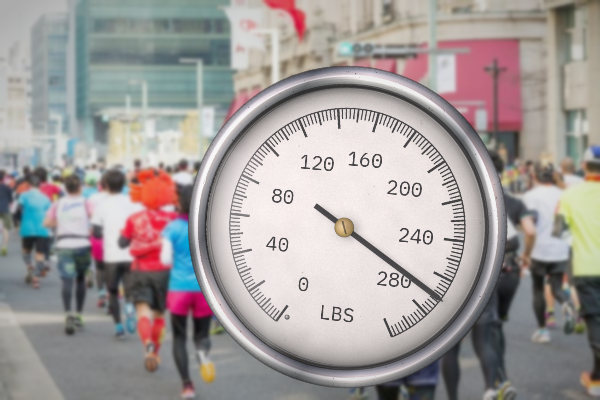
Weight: lb 270
